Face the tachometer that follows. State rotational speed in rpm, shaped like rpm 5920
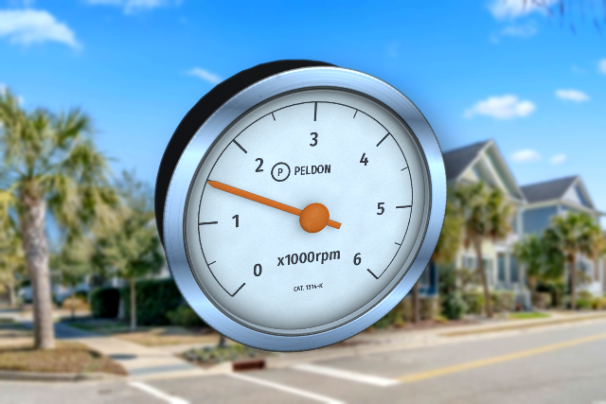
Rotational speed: rpm 1500
